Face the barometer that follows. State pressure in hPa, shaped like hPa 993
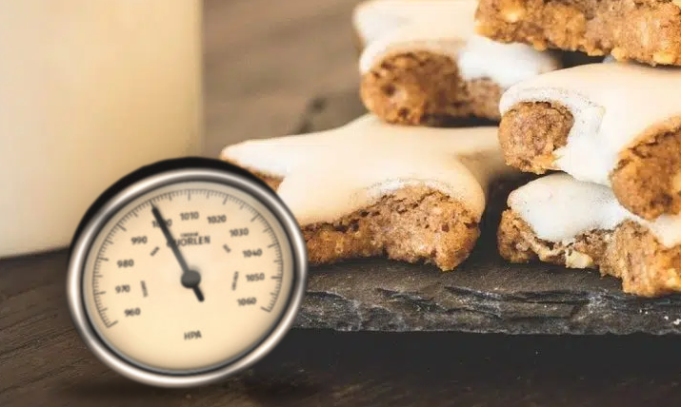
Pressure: hPa 1000
